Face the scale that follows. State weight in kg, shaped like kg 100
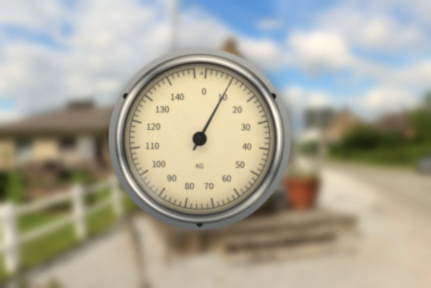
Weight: kg 10
